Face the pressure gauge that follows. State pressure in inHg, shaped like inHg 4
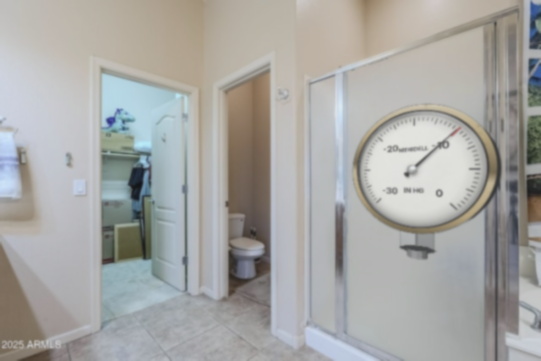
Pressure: inHg -10
